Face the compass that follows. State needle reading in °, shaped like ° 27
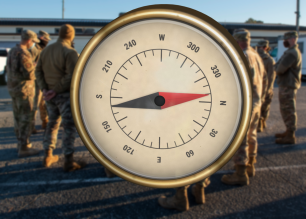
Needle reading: ° 350
